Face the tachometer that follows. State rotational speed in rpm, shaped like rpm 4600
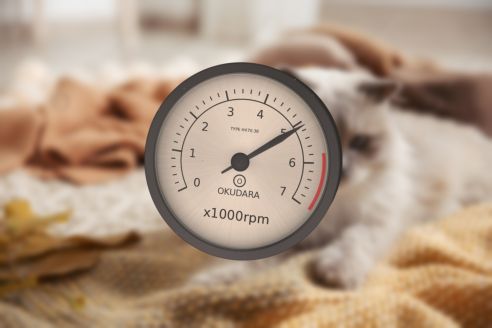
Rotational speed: rpm 5100
